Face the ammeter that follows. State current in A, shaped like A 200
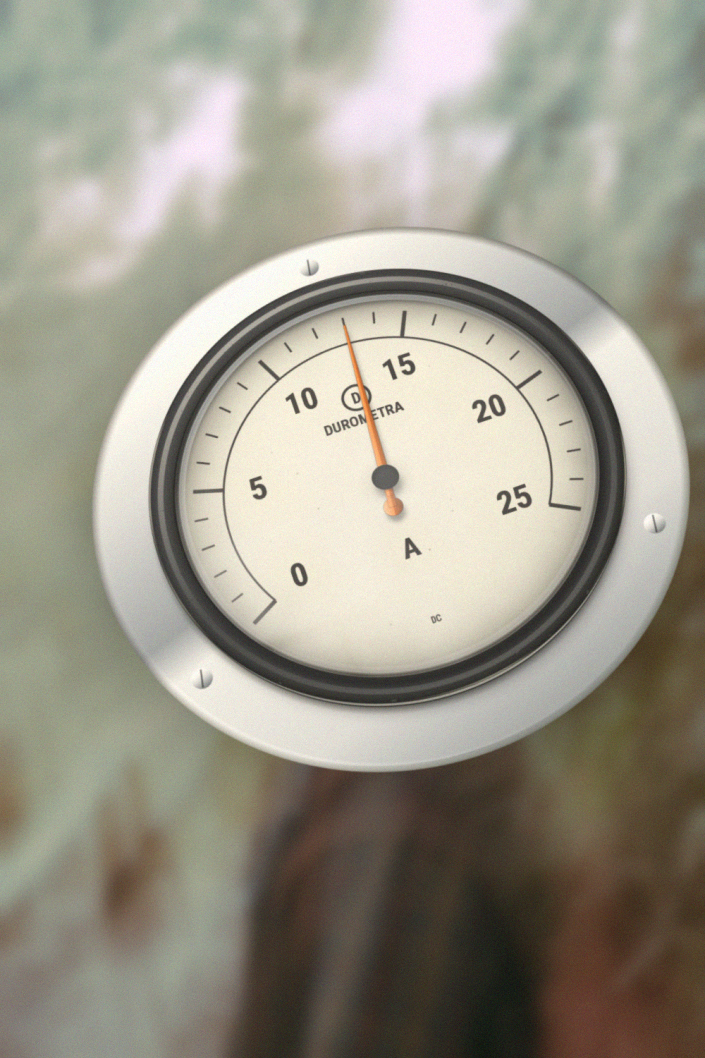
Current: A 13
